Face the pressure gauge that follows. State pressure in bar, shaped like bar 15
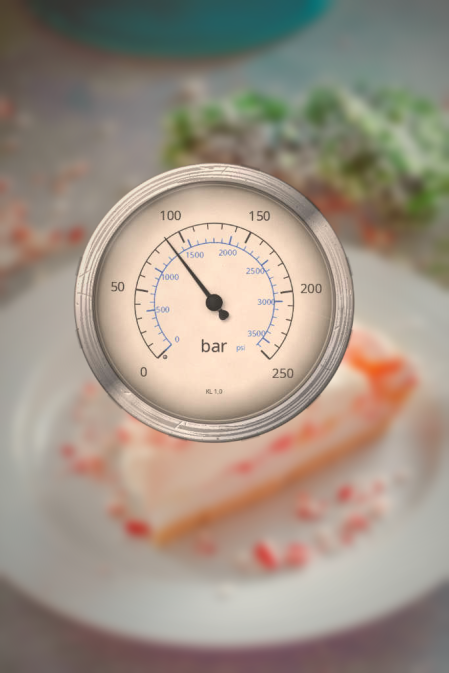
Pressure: bar 90
